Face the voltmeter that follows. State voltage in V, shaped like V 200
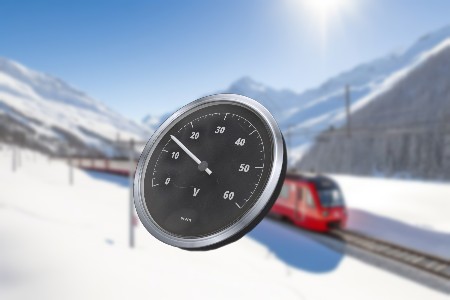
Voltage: V 14
